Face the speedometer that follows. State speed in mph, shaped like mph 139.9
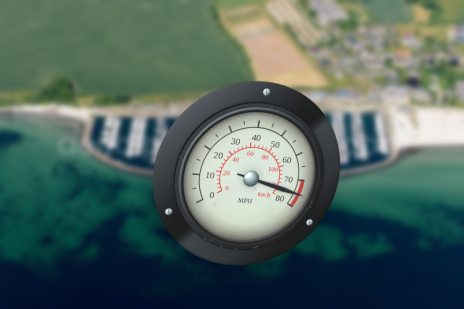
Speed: mph 75
